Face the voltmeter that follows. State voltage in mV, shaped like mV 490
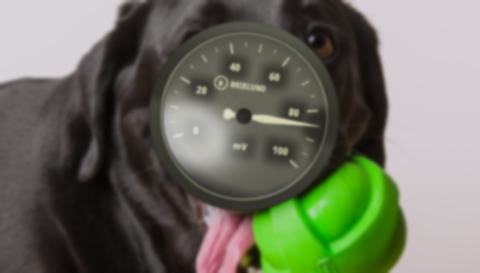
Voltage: mV 85
